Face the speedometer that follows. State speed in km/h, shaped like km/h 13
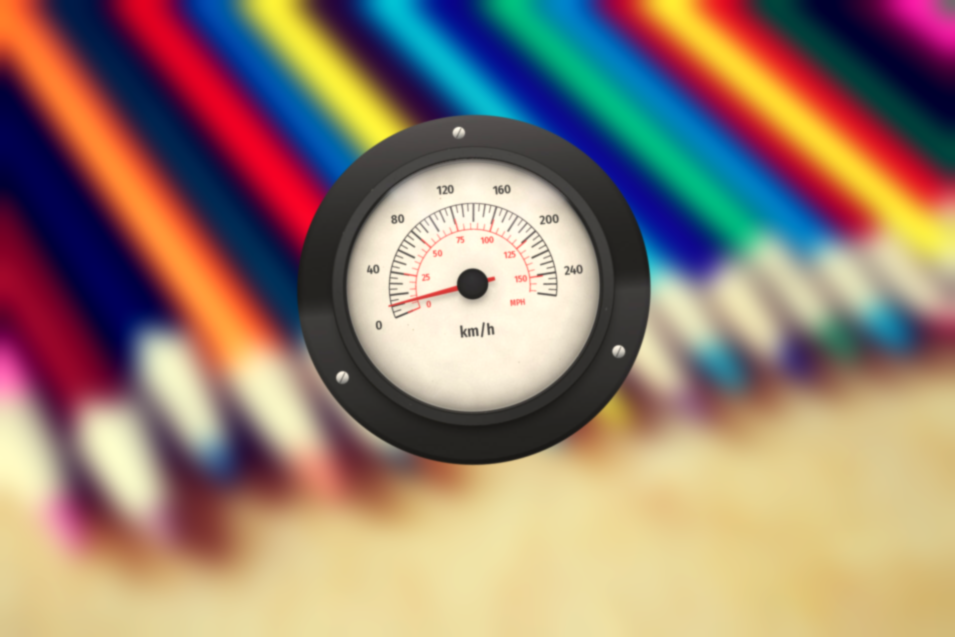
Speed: km/h 10
